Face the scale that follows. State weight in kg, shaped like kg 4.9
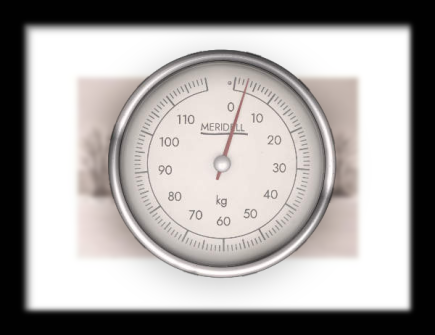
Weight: kg 3
